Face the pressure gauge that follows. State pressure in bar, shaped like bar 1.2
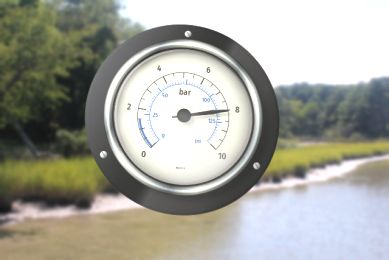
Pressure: bar 8
